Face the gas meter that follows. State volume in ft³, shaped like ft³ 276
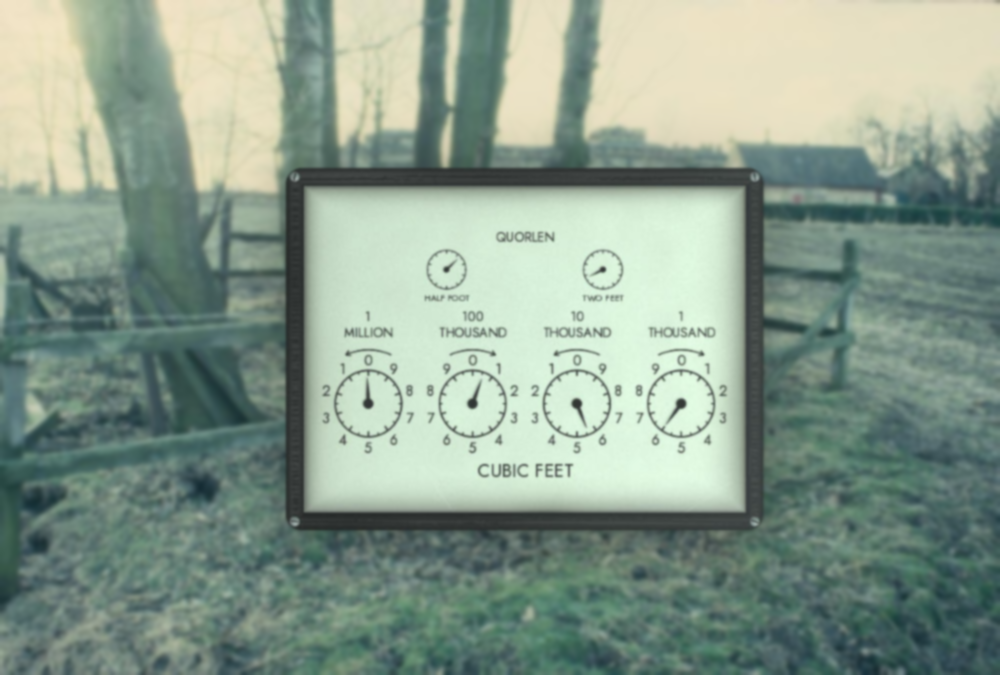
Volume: ft³ 5600
